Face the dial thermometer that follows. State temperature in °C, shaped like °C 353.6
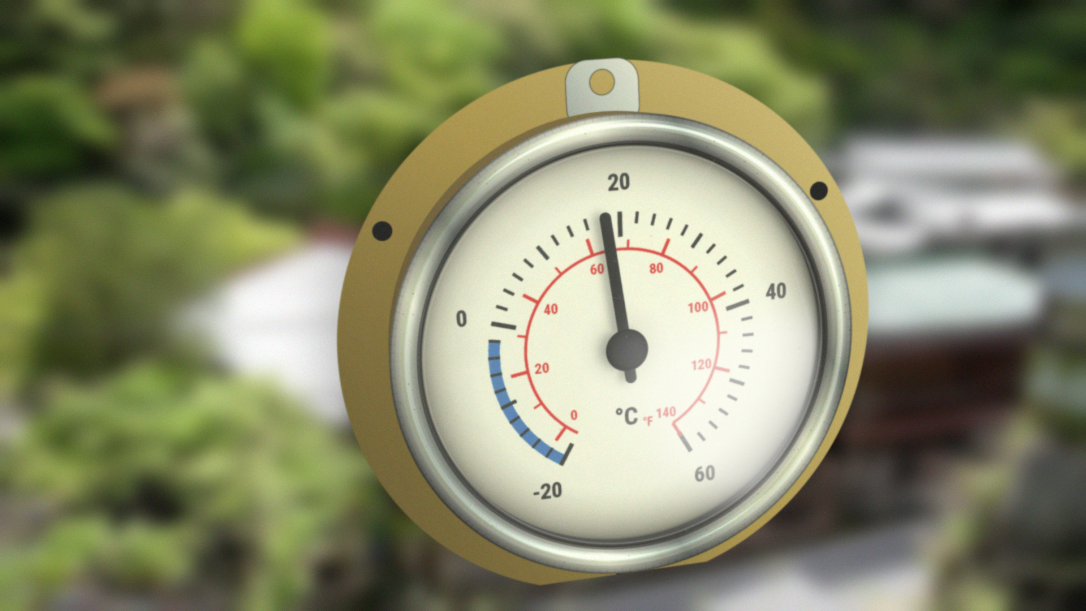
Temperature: °C 18
